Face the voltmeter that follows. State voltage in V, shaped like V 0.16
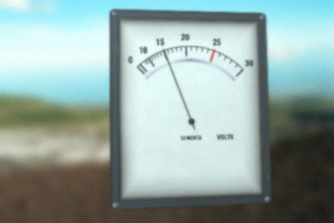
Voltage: V 15
